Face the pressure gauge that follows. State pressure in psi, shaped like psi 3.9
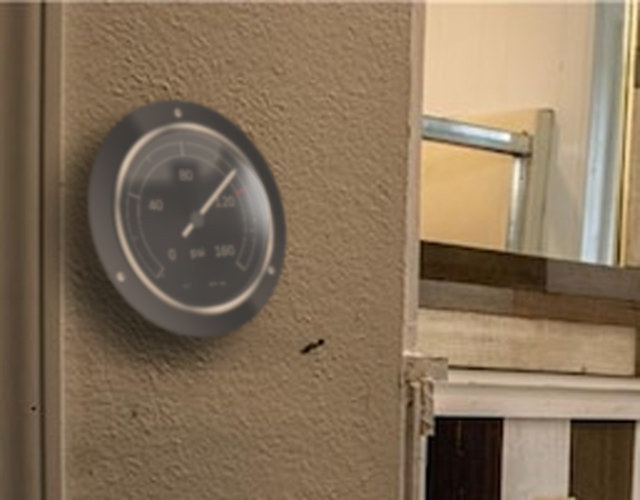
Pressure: psi 110
